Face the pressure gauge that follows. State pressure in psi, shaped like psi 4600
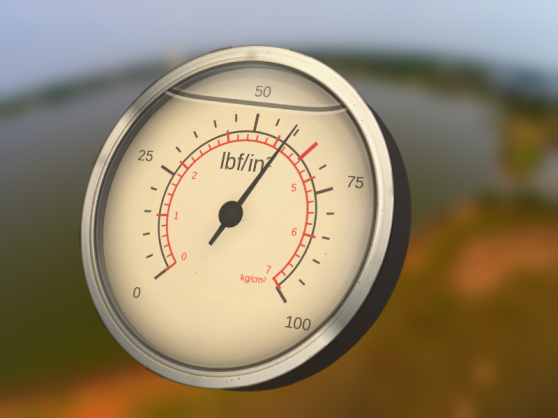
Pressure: psi 60
